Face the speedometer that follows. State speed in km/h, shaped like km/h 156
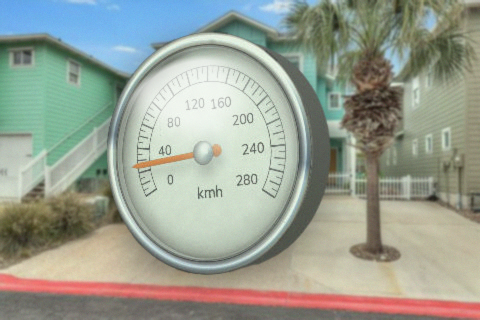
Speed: km/h 25
